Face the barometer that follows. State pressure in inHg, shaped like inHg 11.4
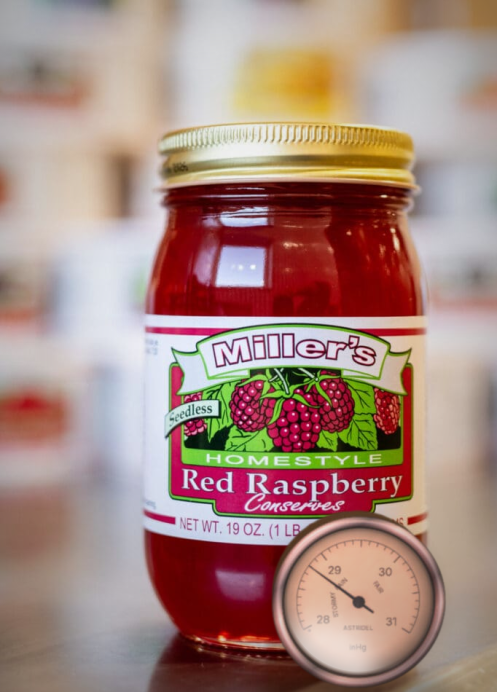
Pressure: inHg 28.8
